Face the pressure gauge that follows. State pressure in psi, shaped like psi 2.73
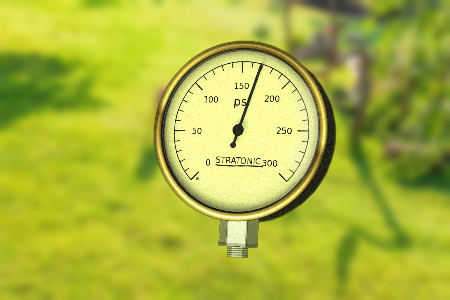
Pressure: psi 170
